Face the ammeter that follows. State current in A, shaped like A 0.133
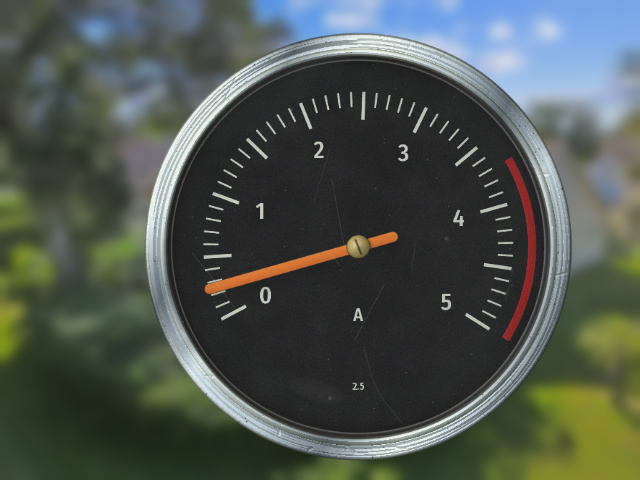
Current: A 0.25
